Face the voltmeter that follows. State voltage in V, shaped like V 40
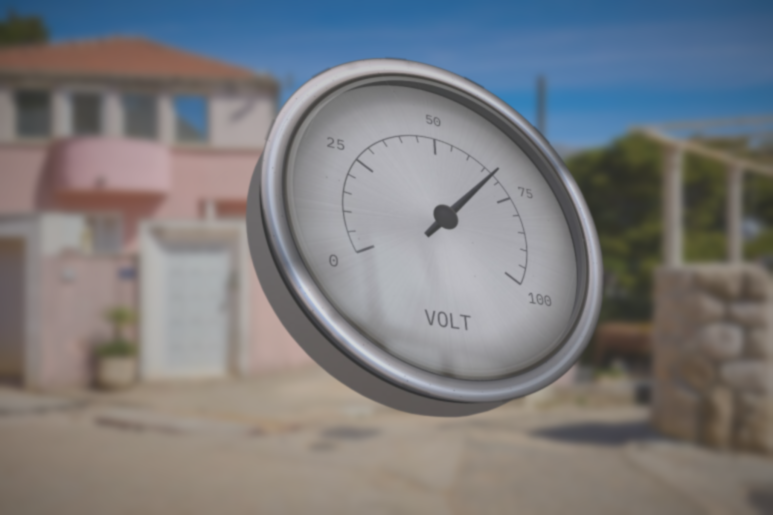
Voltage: V 67.5
